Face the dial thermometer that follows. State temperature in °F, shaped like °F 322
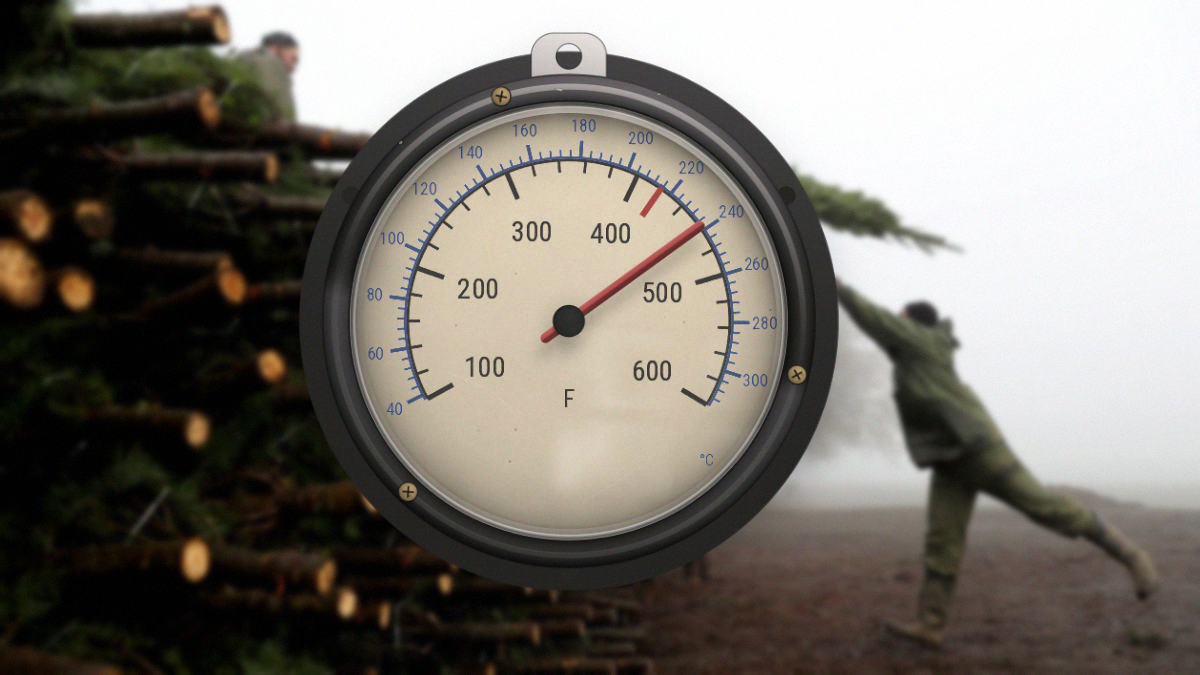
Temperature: °F 460
